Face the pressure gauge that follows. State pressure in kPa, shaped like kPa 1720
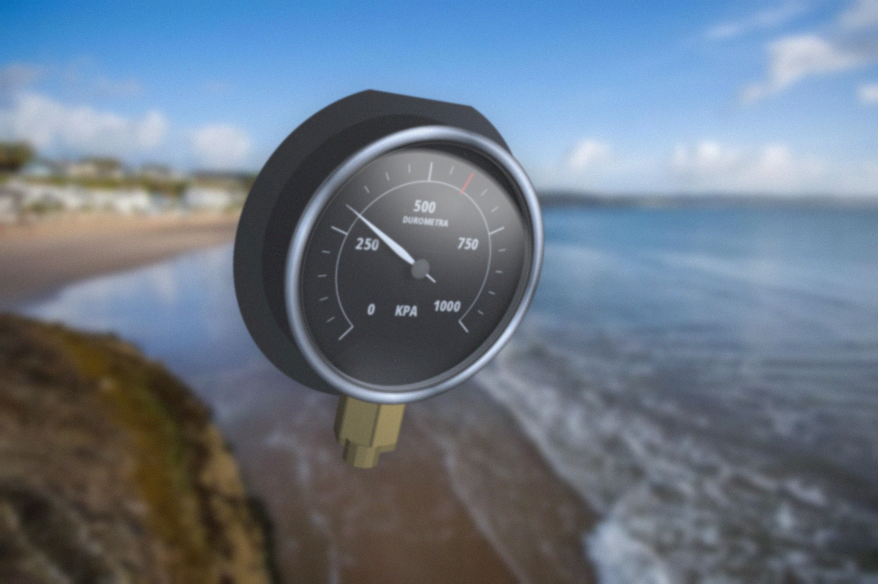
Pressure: kPa 300
